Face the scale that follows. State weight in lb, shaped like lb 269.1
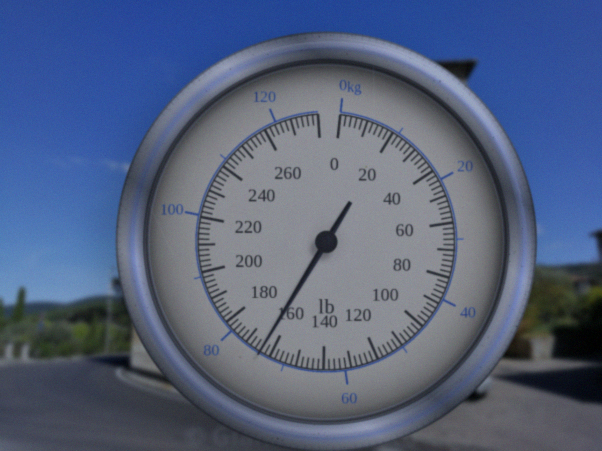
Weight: lb 164
